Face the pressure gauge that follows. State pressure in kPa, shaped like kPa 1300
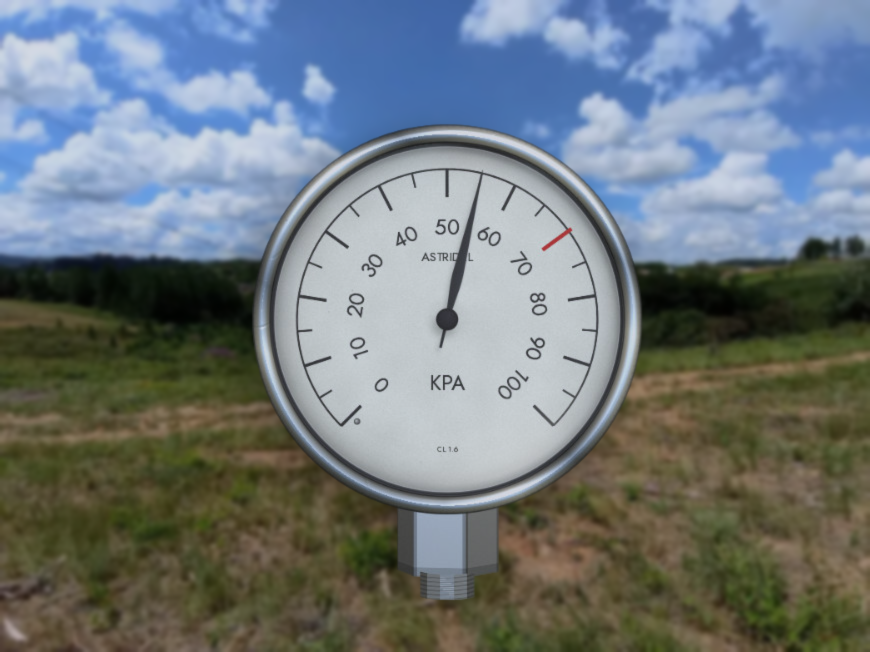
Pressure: kPa 55
